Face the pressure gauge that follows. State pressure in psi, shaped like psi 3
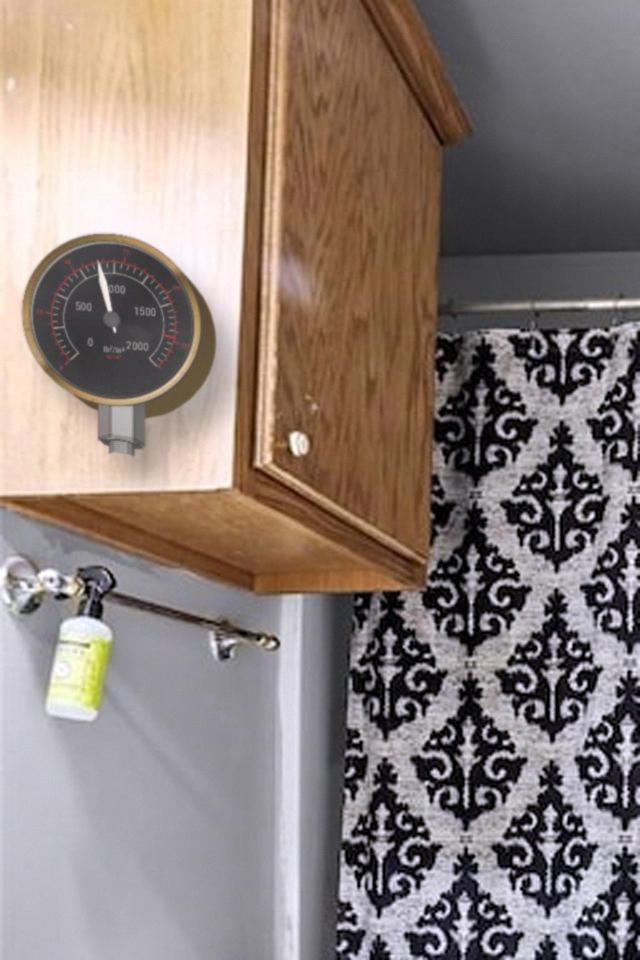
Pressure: psi 900
